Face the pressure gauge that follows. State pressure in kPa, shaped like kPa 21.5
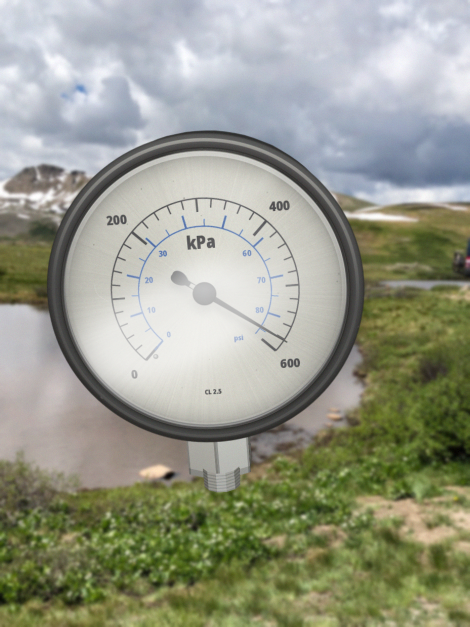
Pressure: kPa 580
